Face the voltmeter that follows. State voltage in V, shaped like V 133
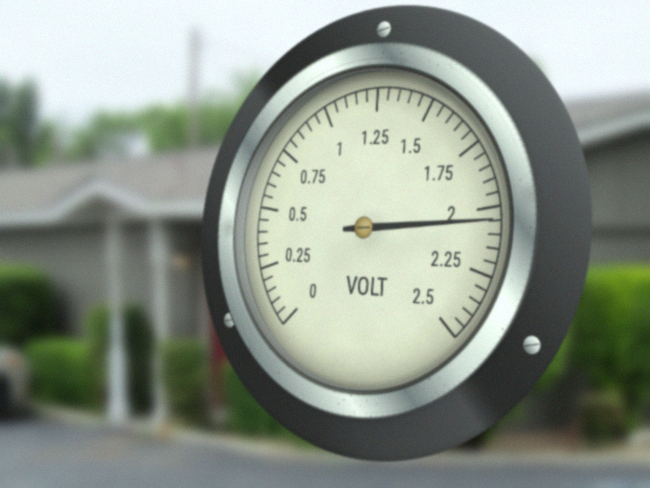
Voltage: V 2.05
